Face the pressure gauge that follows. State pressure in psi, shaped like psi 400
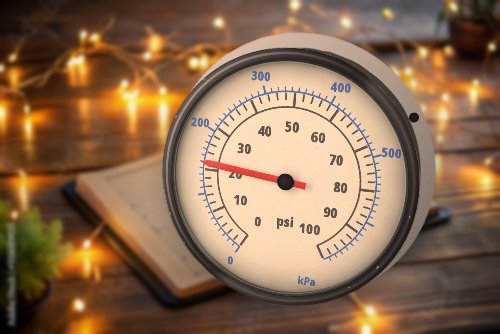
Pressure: psi 22
